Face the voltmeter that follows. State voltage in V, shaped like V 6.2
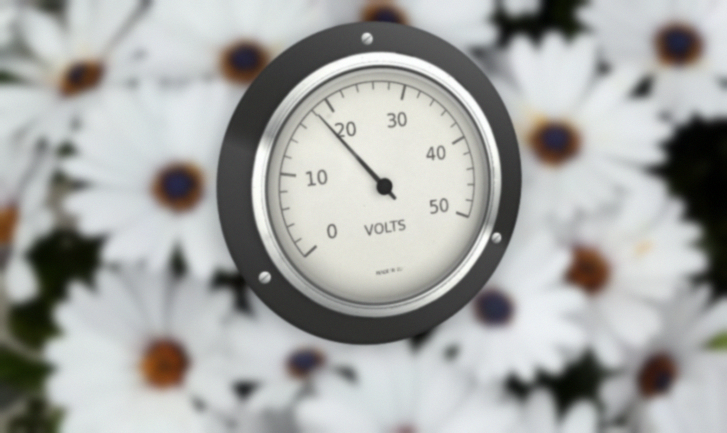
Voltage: V 18
